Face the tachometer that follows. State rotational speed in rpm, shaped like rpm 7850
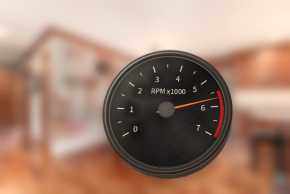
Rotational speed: rpm 5750
